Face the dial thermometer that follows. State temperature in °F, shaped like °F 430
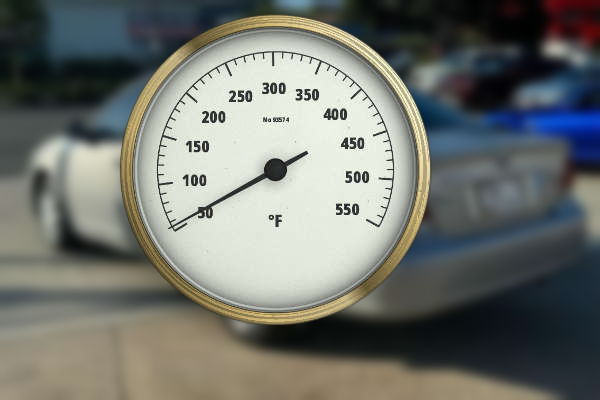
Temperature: °F 55
